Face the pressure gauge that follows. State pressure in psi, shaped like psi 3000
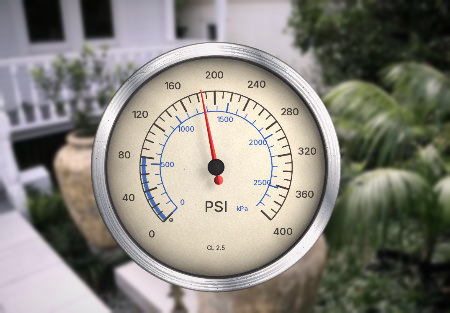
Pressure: psi 185
